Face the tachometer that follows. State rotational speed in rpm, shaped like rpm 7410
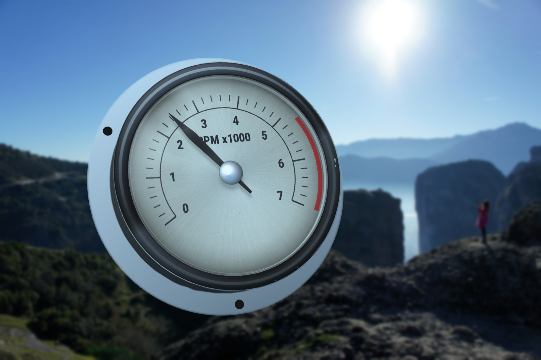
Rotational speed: rpm 2400
